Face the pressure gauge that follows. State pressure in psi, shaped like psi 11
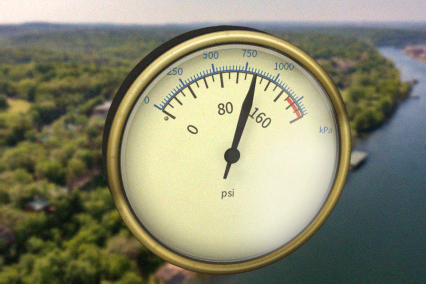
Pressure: psi 120
